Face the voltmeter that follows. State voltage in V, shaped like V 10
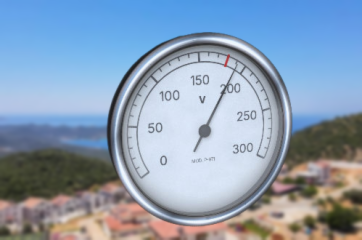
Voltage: V 190
